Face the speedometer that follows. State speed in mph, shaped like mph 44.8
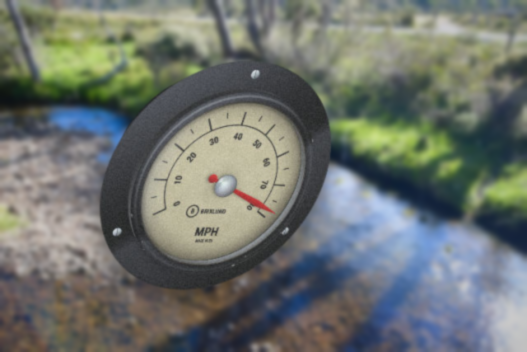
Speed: mph 77.5
